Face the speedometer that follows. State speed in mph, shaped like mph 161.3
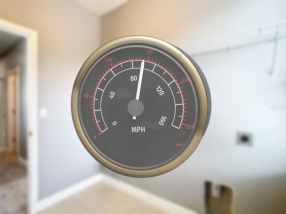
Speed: mph 90
